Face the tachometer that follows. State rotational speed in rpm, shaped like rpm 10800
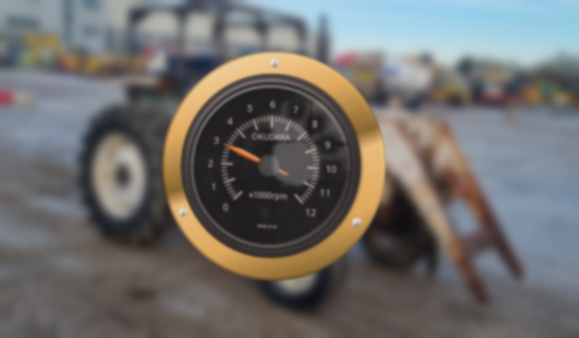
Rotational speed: rpm 3000
